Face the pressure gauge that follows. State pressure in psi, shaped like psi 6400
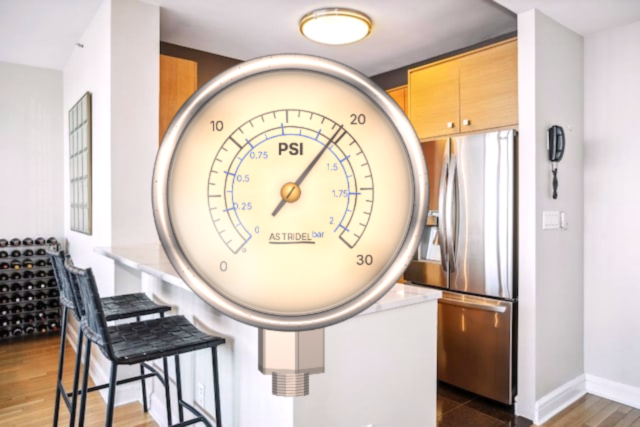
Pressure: psi 19.5
